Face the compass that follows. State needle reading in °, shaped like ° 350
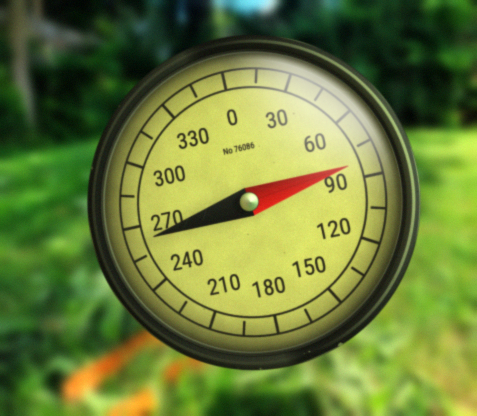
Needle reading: ° 82.5
